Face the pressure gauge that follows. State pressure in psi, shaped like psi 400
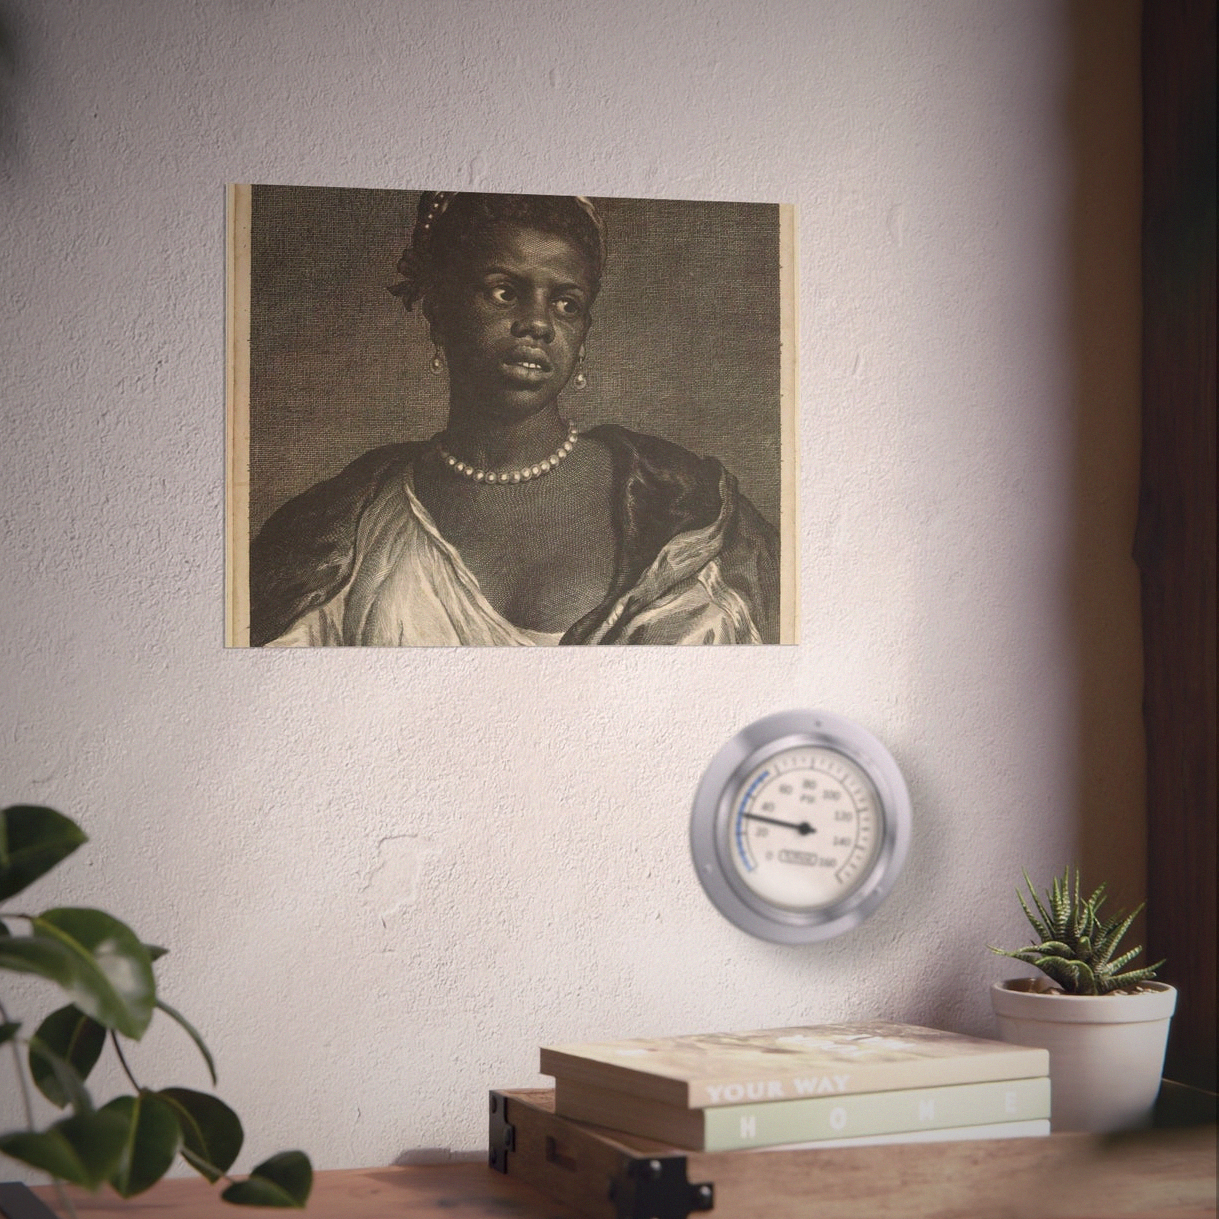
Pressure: psi 30
